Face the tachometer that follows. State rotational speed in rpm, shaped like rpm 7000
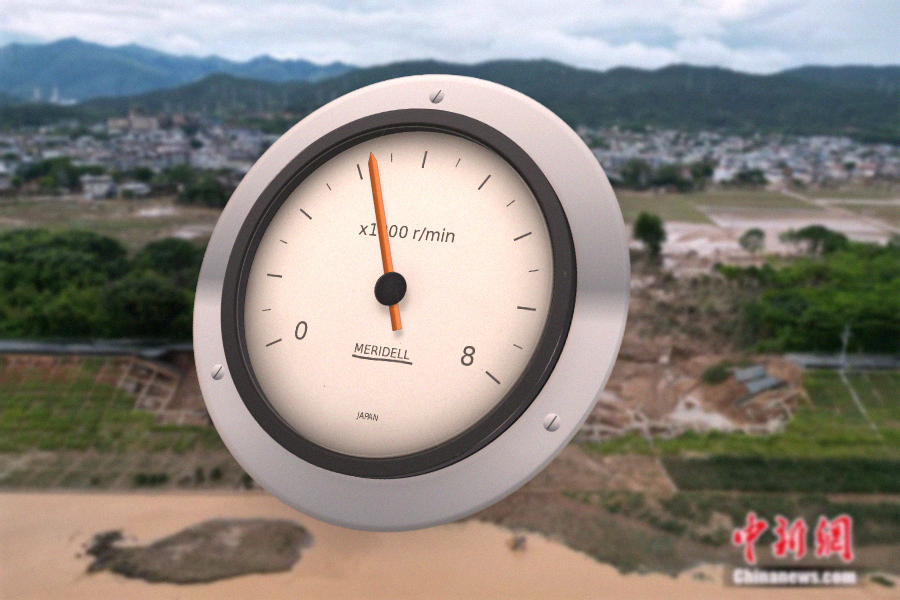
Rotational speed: rpm 3250
